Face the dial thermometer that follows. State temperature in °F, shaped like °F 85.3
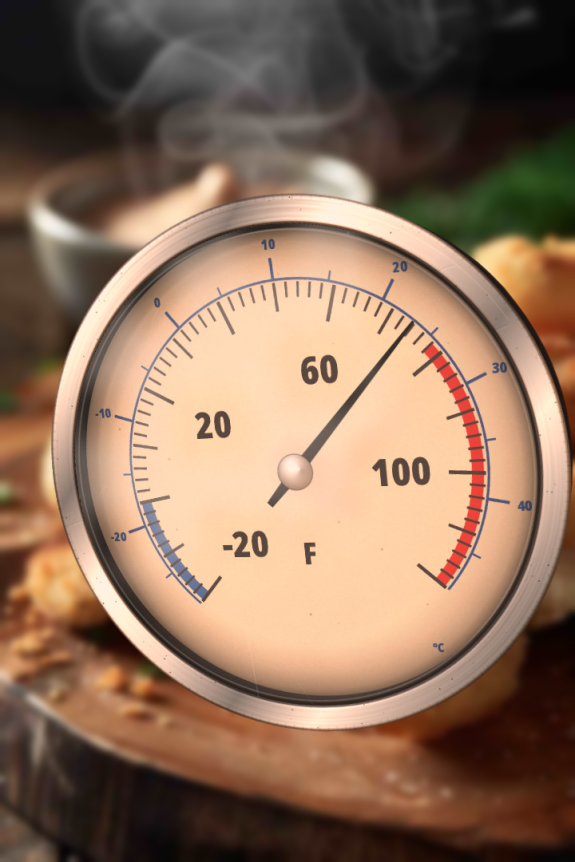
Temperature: °F 74
